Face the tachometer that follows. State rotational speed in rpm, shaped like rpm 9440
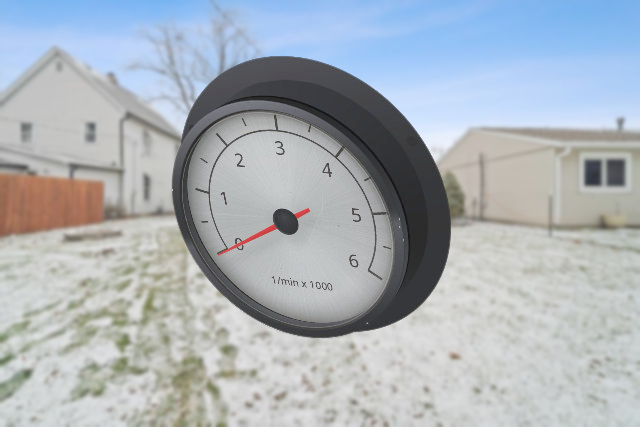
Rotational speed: rpm 0
